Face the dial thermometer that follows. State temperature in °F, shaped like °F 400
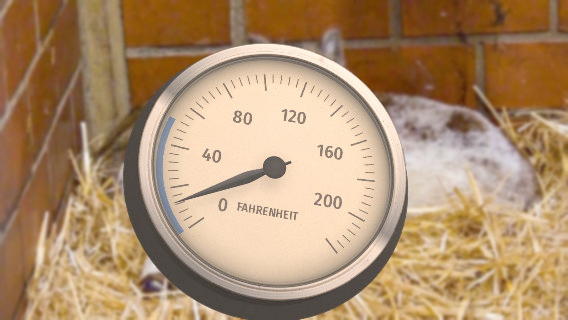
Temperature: °F 12
